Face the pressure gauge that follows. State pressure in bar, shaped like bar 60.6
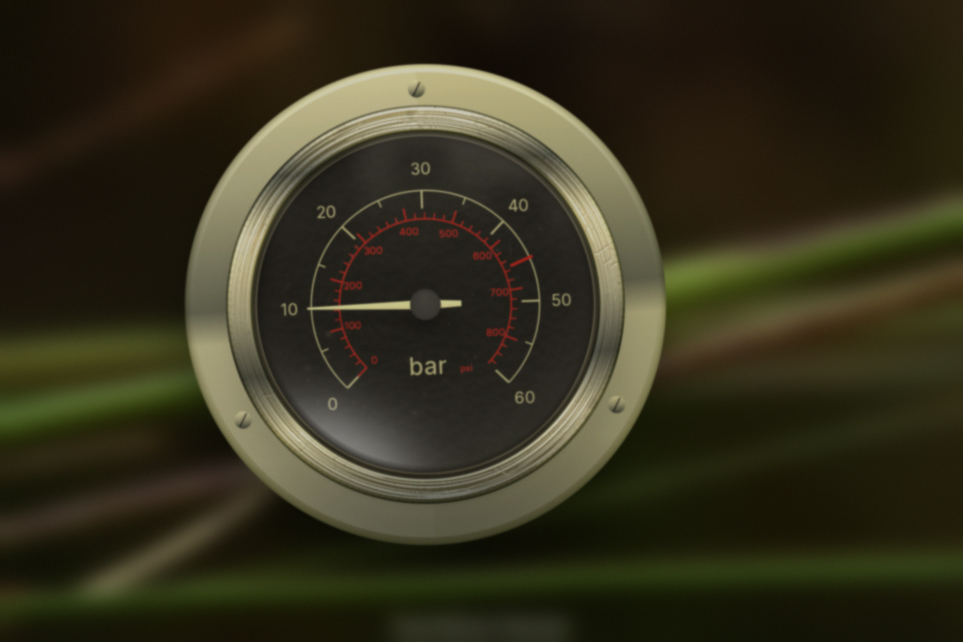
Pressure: bar 10
